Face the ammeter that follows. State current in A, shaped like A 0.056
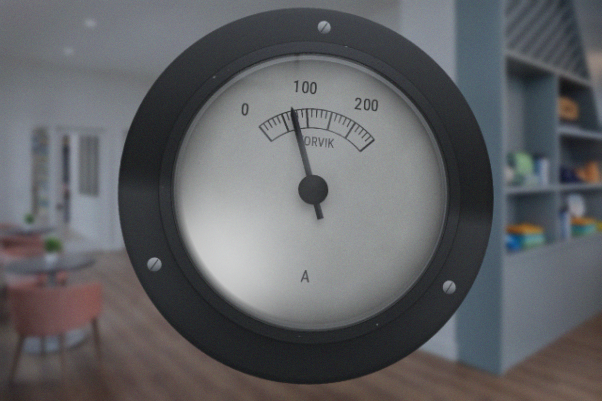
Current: A 70
